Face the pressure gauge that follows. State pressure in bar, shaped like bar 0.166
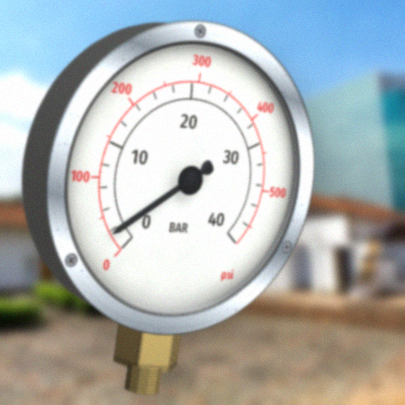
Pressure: bar 2
